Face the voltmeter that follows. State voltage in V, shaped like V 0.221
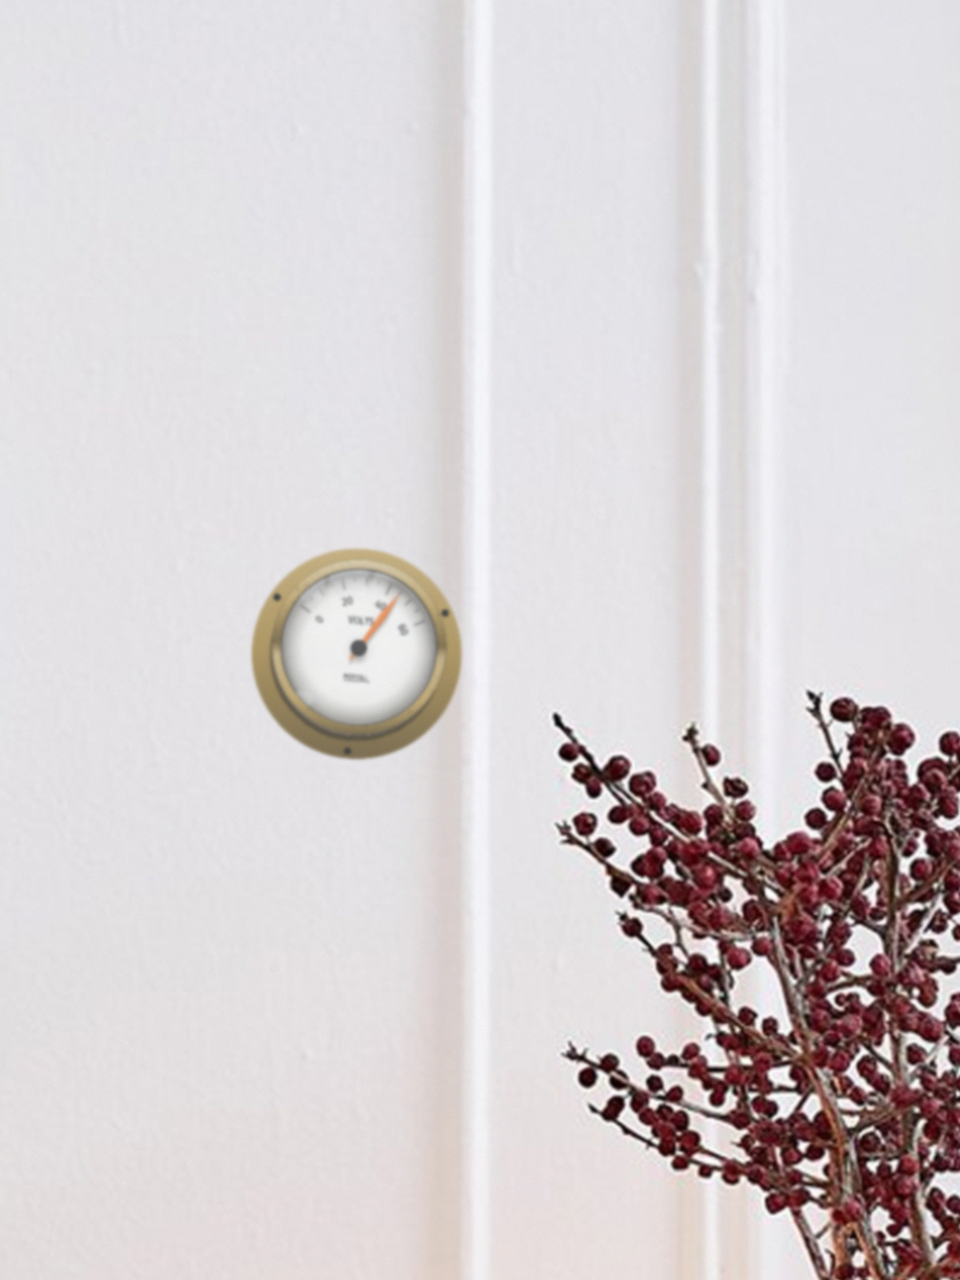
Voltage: V 45
